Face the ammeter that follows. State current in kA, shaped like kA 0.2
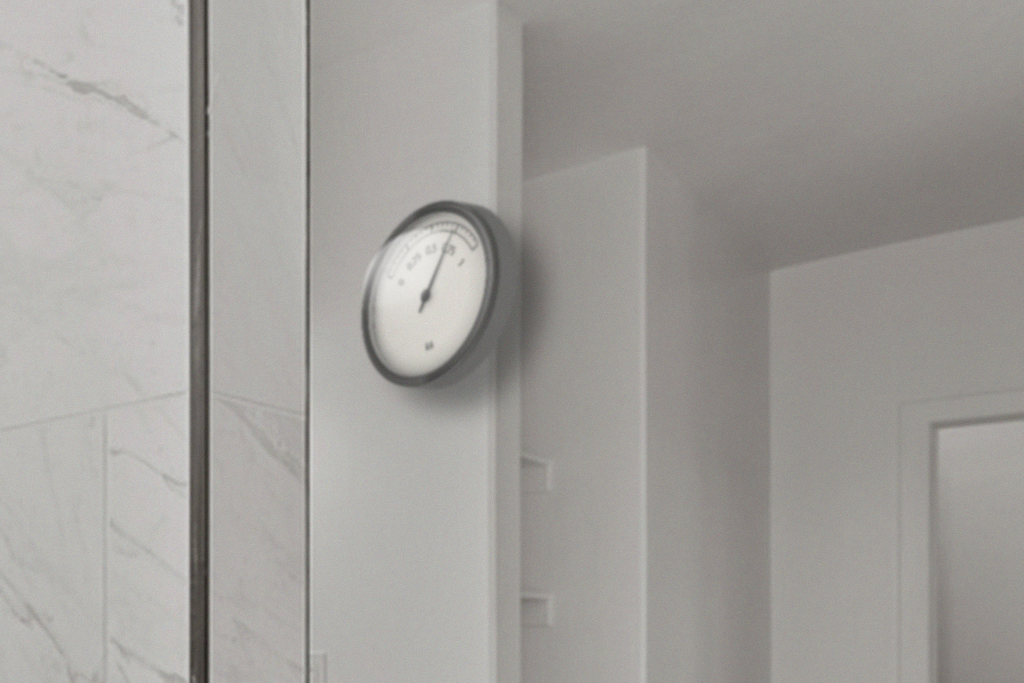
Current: kA 0.75
